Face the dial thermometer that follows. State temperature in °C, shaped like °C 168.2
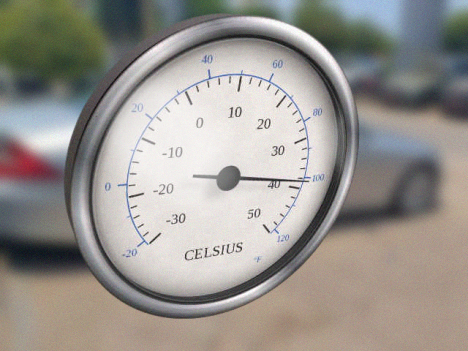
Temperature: °C 38
